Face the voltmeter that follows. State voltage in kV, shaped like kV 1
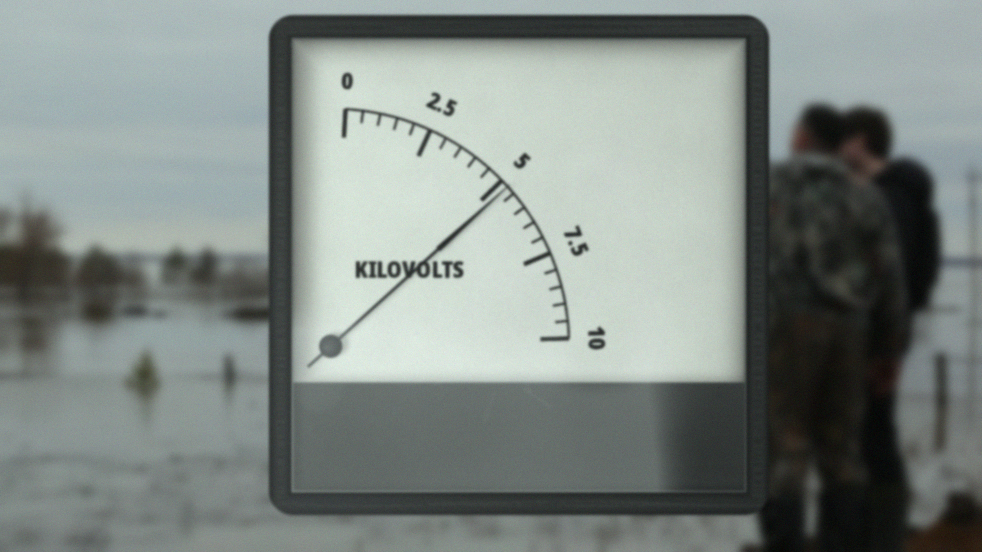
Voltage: kV 5.25
